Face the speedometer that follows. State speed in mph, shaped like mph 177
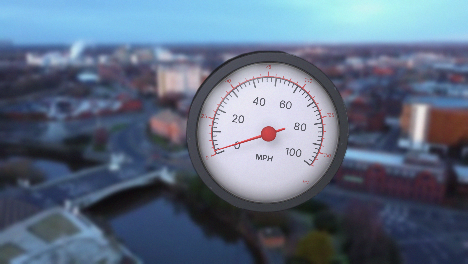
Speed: mph 2
